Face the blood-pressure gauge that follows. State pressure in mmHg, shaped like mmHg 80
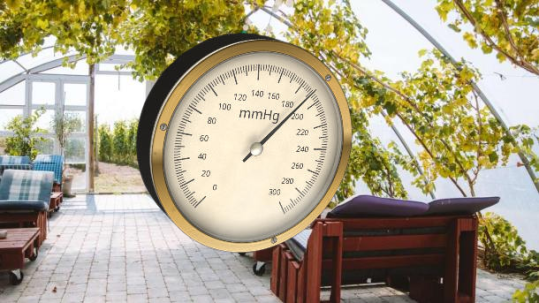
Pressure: mmHg 190
